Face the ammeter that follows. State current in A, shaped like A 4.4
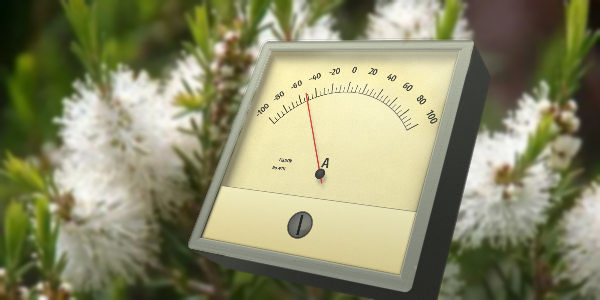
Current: A -50
